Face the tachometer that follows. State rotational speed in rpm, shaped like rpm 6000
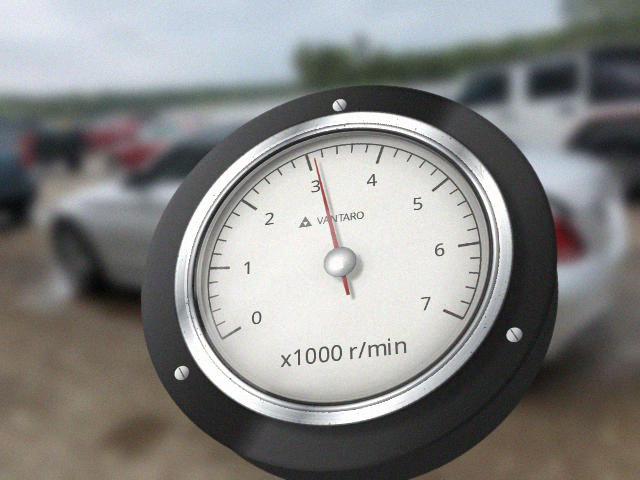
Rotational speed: rpm 3100
